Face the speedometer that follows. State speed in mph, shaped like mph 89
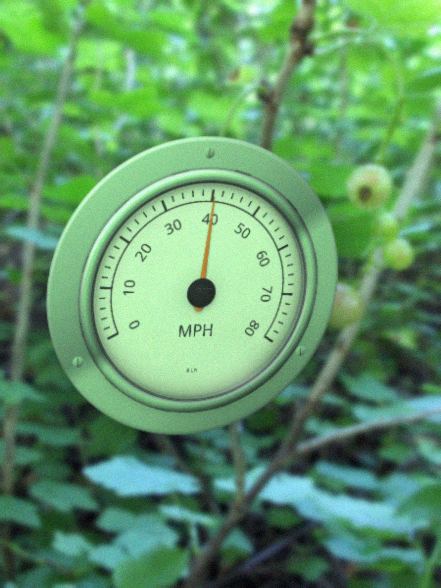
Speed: mph 40
